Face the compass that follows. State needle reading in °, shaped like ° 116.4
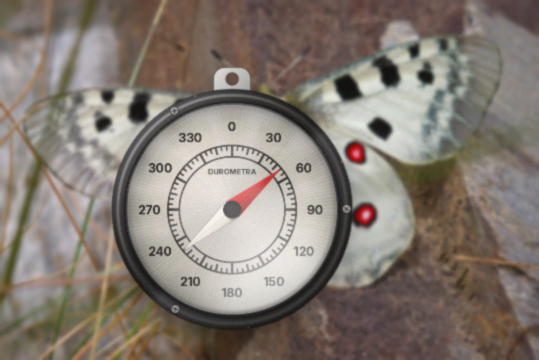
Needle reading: ° 50
